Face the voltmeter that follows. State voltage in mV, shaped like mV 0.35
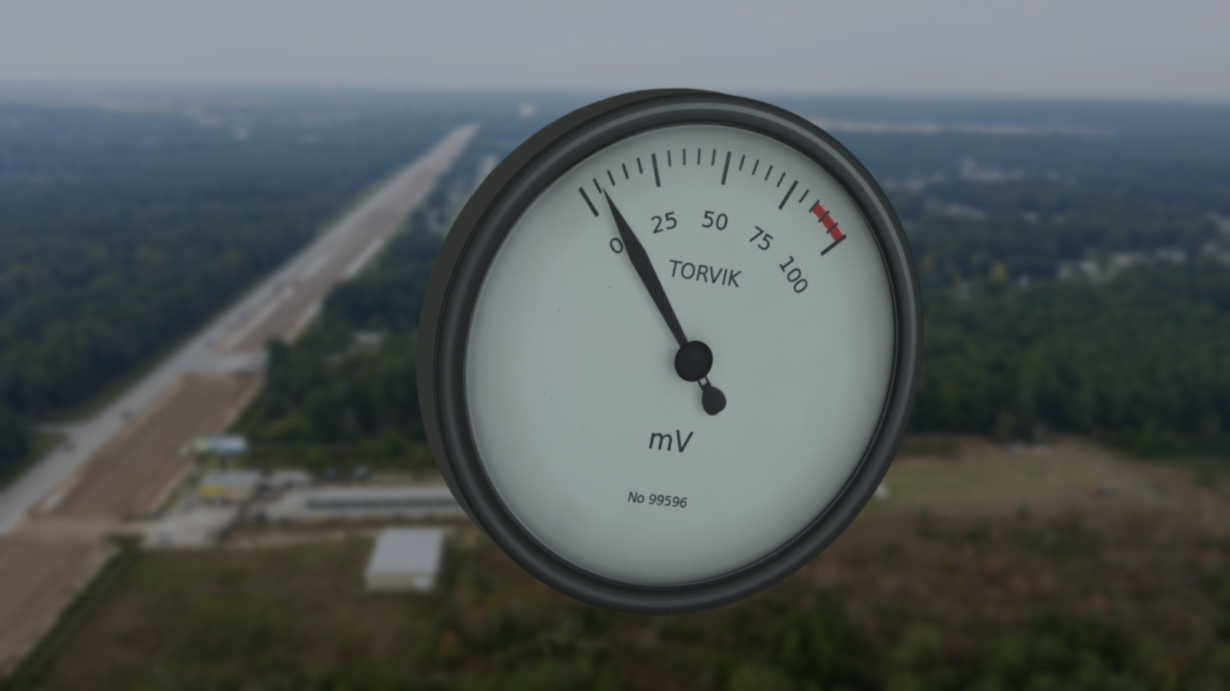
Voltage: mV 5
